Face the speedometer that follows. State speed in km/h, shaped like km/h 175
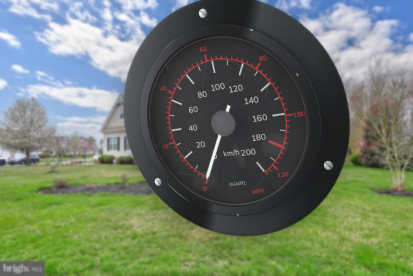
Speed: km/h 0
